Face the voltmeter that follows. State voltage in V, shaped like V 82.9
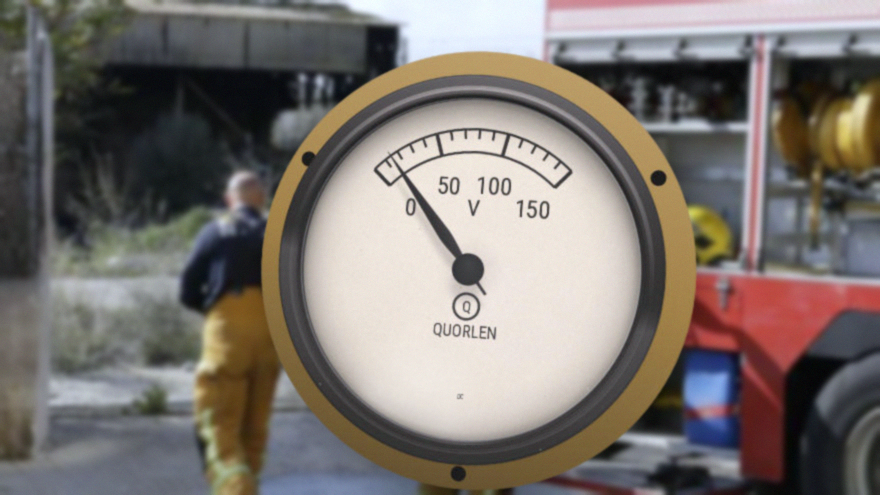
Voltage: V 15
